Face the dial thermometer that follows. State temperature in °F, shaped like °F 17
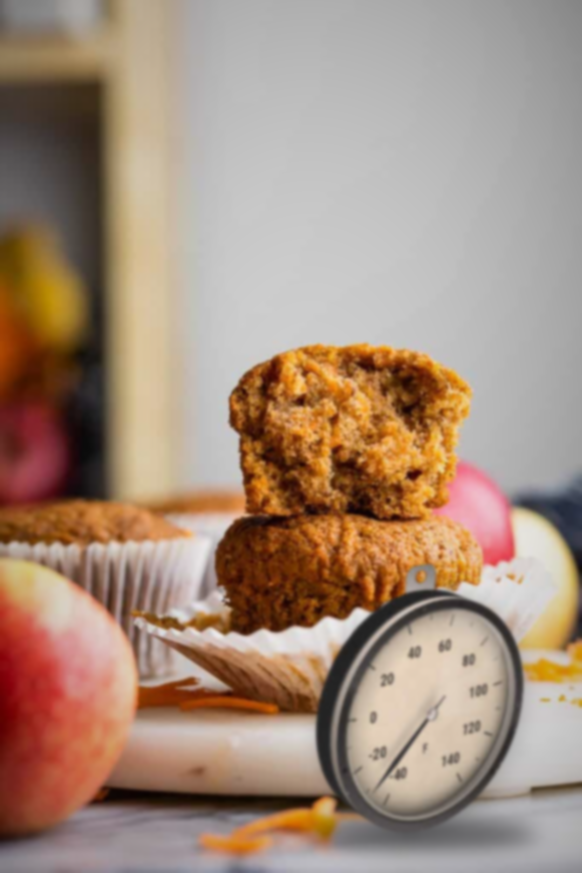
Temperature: °F -30
